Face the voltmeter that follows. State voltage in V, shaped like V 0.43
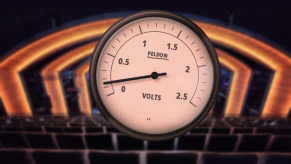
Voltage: V 0.15
